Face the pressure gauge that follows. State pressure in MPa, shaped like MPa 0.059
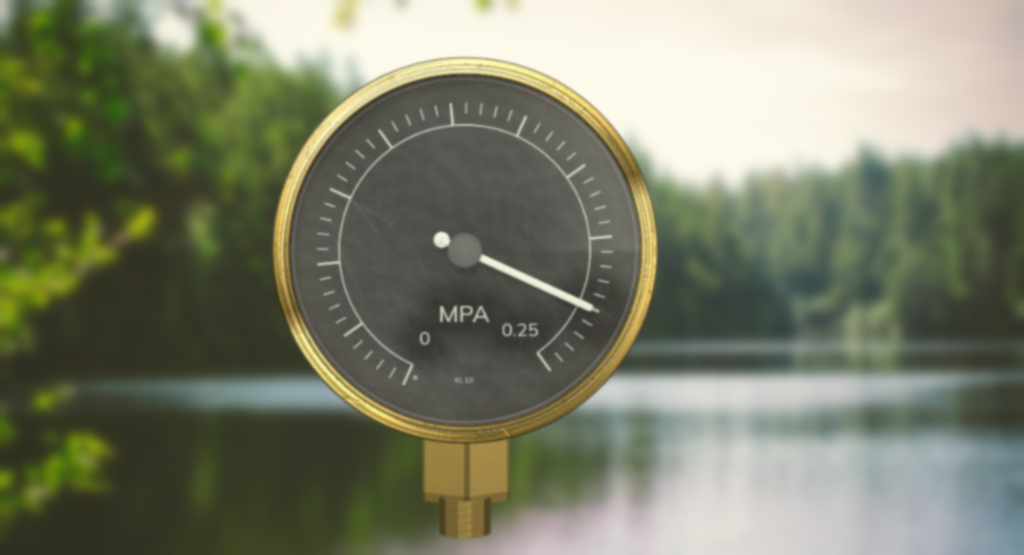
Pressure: MPa 0.225
